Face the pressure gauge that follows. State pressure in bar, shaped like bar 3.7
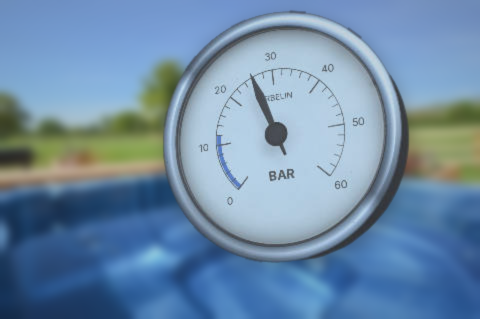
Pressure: bar 26
